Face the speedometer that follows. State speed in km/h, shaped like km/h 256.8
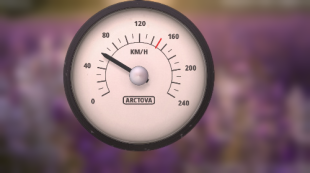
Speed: km/h 60
